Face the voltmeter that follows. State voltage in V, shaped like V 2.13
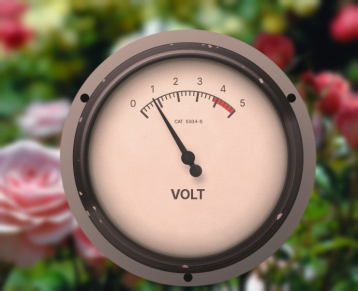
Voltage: V 0.8
